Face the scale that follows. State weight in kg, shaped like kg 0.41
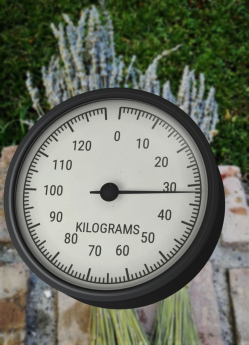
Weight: kg 32
